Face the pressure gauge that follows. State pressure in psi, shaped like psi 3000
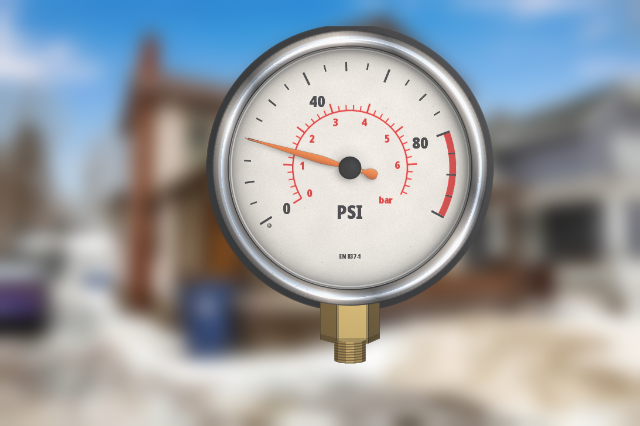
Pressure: psi 20
